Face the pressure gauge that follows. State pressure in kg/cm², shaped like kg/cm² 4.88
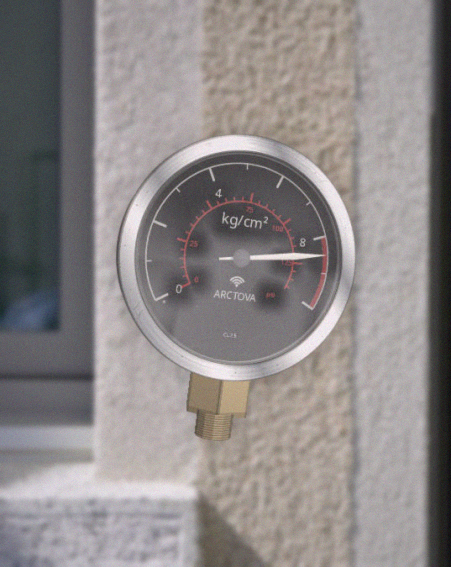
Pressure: kg/cm² 8.5
